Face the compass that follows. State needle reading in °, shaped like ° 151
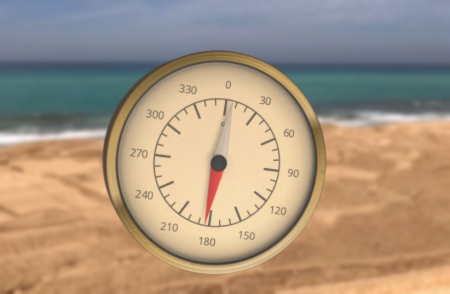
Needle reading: ° 185
